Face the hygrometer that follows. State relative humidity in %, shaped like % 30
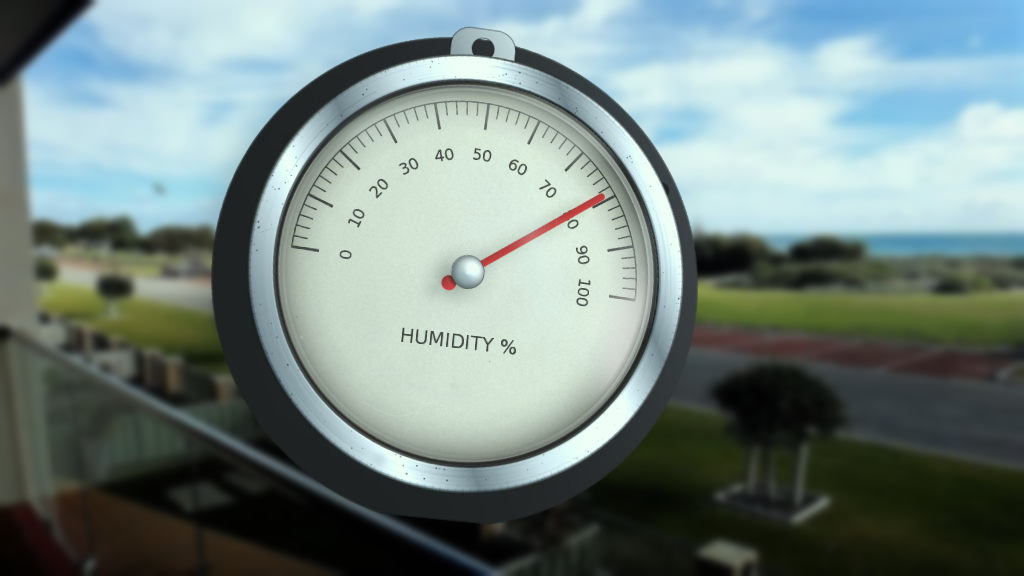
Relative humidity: % 79
